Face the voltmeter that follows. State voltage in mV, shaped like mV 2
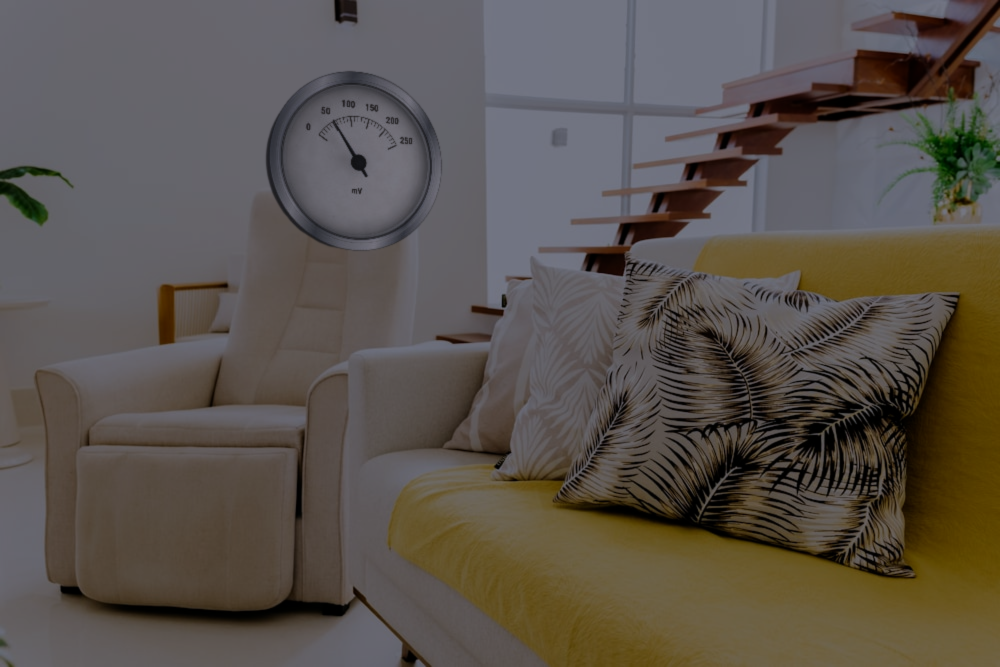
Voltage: mV 50
